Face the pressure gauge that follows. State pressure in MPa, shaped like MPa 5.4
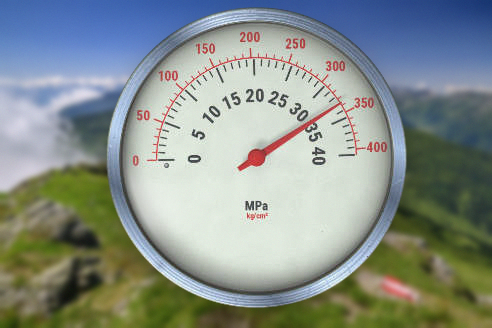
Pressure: MPa 33
